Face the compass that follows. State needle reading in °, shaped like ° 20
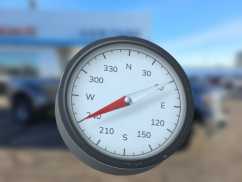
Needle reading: ° 240
